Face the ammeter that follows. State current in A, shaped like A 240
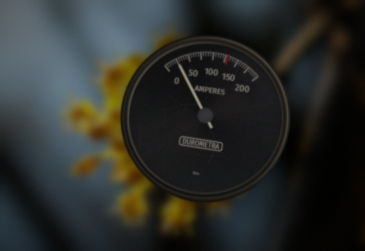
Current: A 25
